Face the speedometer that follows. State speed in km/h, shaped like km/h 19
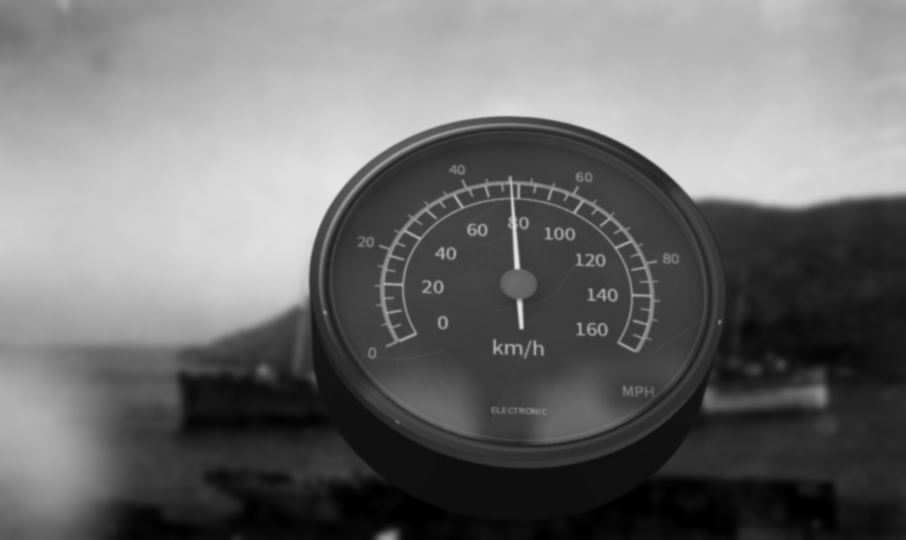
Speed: km/h 77.5
